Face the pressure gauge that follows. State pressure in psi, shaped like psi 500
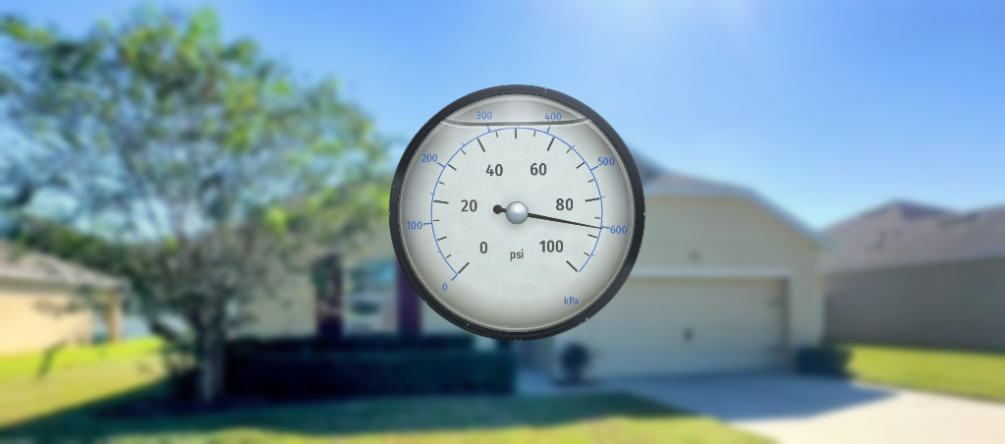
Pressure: psi 87.5
